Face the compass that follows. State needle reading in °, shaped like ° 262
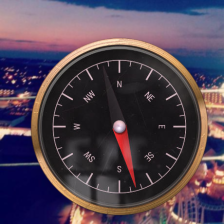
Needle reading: ° 165
